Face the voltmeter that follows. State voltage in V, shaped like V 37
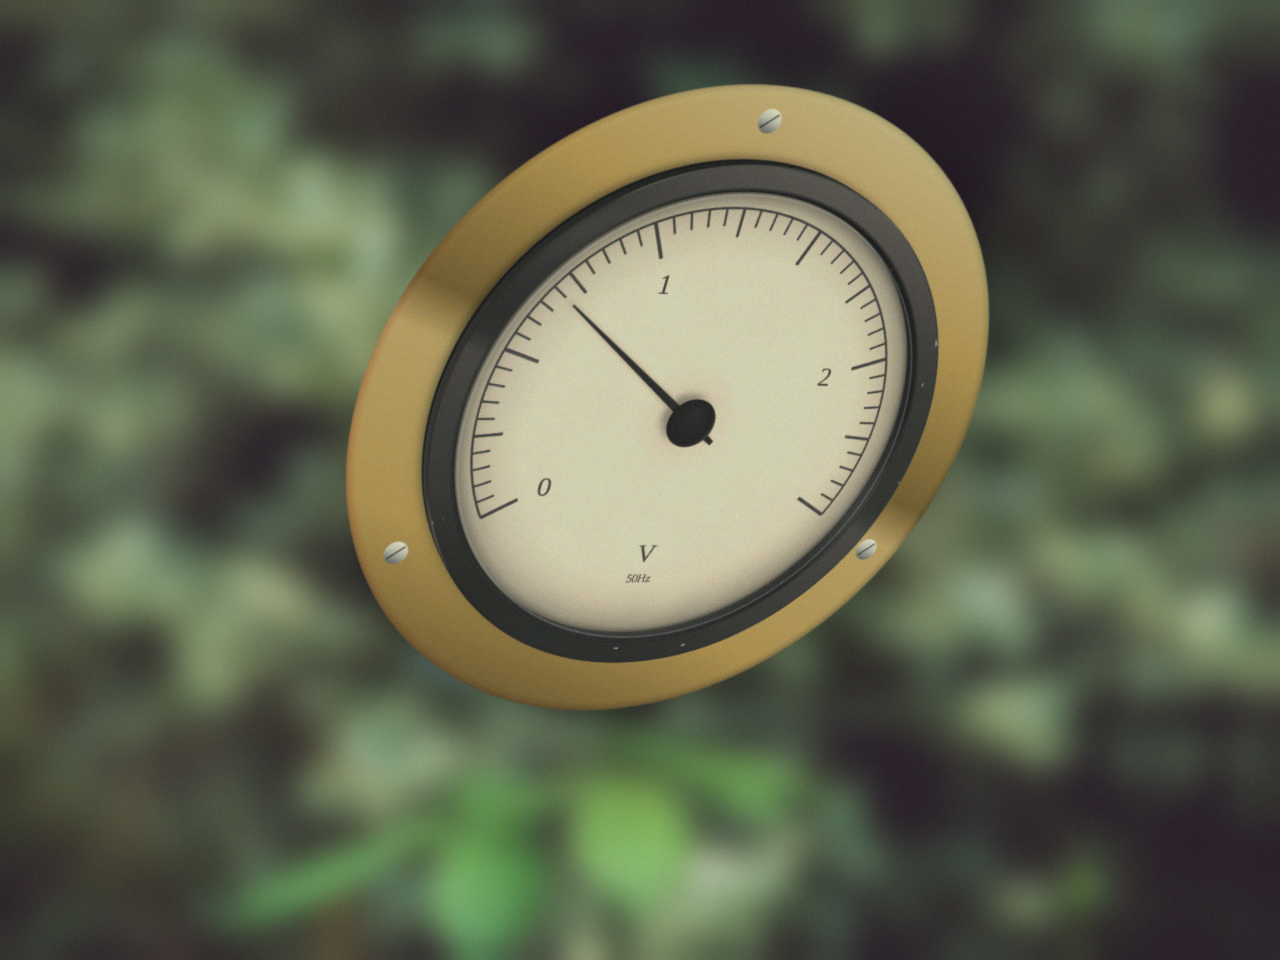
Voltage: V 0.7
